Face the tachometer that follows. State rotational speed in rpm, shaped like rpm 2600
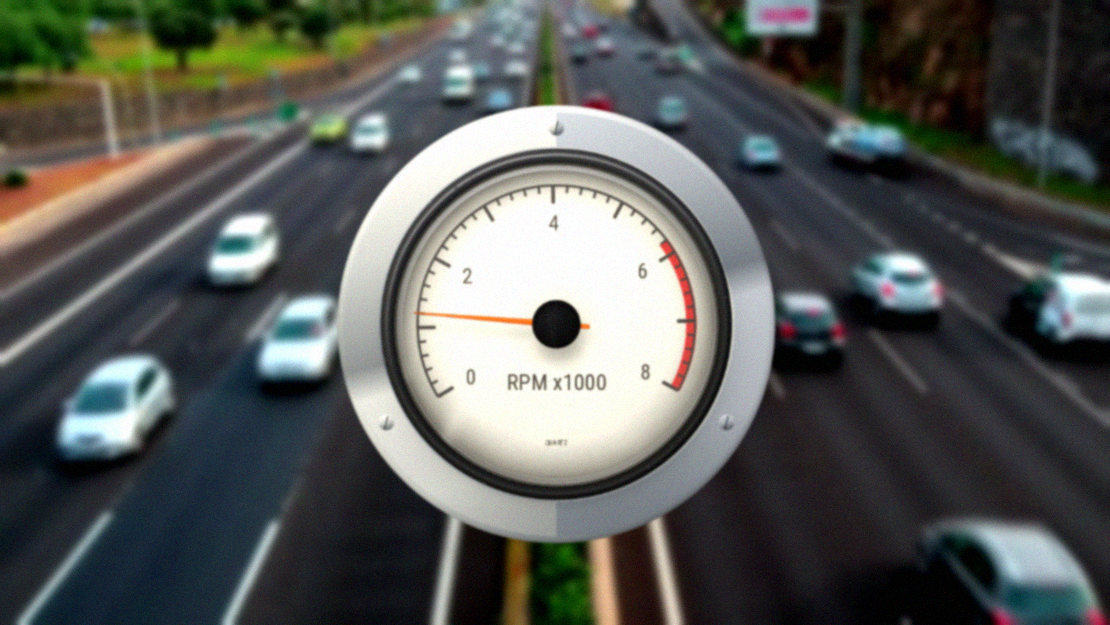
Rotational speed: rpm 1200
